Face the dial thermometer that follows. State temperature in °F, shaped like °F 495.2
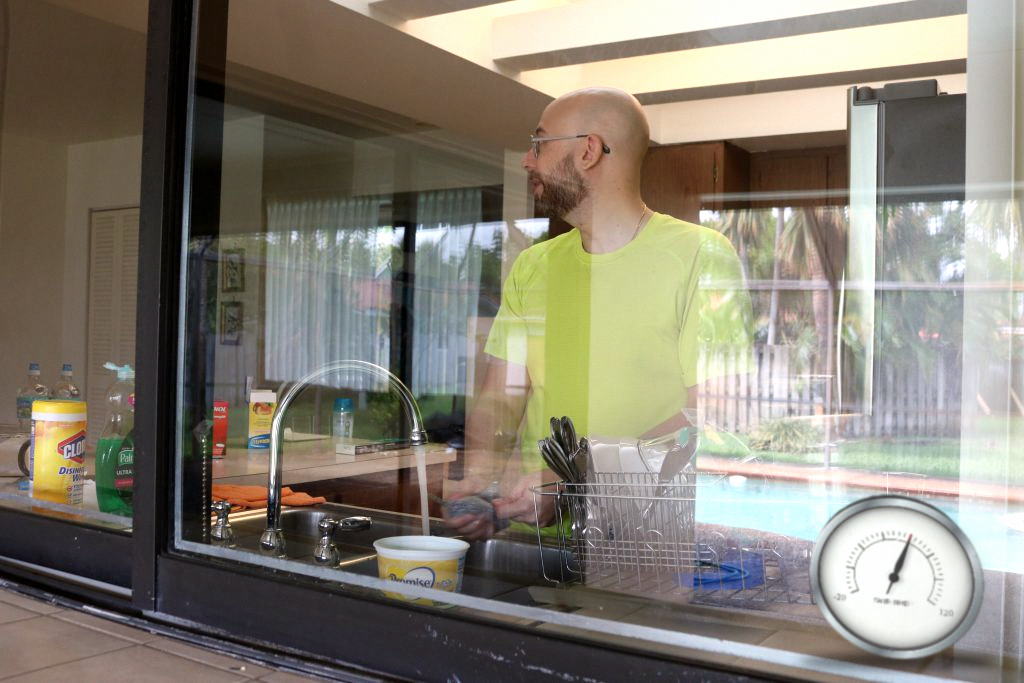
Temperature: °F 60
